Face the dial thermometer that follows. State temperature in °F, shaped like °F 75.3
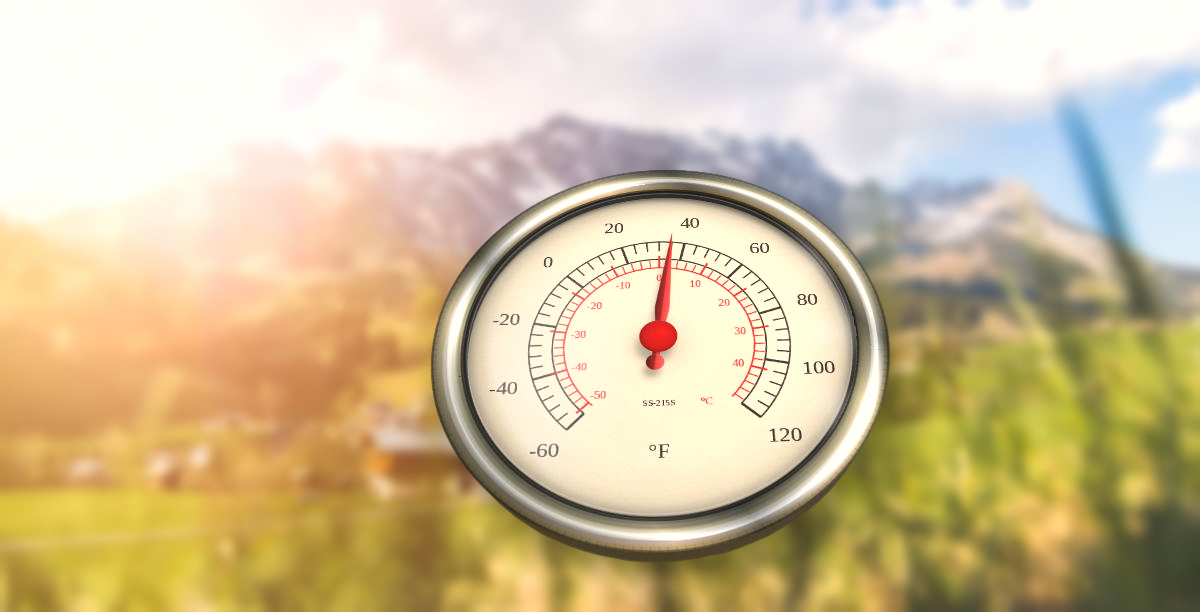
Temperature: °F 36
